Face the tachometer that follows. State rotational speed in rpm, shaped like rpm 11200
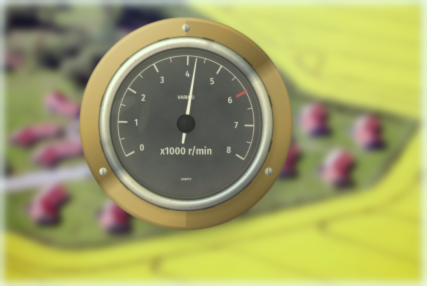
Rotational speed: rpm 4250
